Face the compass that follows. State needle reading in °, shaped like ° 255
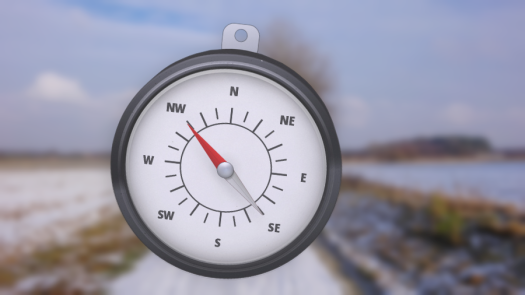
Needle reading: ° 315
